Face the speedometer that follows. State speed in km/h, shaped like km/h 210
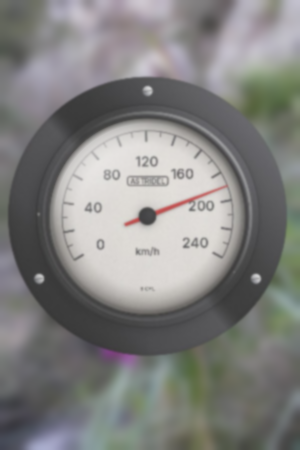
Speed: km/h 190
